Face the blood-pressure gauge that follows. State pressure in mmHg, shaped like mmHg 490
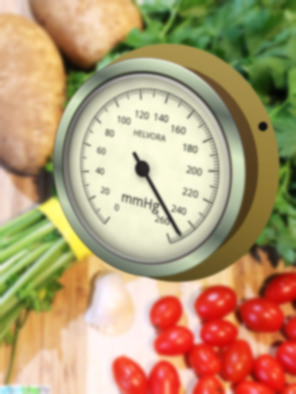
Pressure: mmHg 250
